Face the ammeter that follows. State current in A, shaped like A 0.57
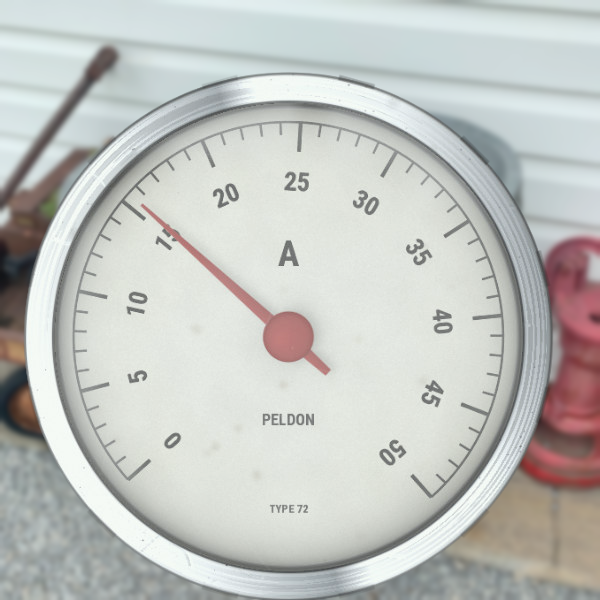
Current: A 15.5
